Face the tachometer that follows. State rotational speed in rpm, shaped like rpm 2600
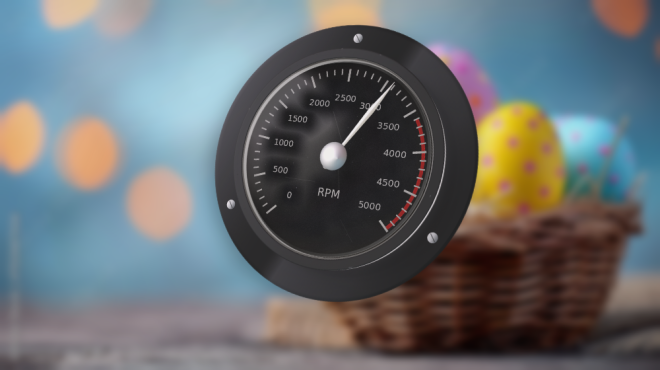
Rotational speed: rpm 3100
